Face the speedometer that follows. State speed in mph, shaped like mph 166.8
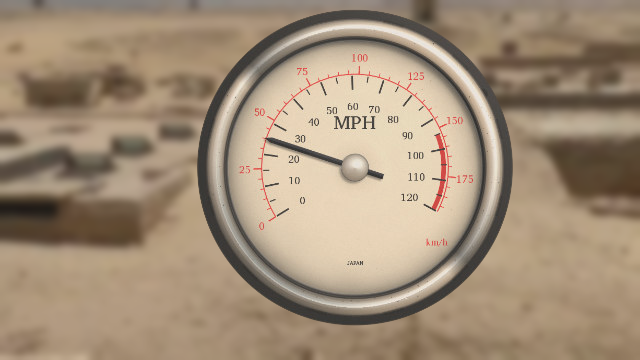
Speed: mph 25
